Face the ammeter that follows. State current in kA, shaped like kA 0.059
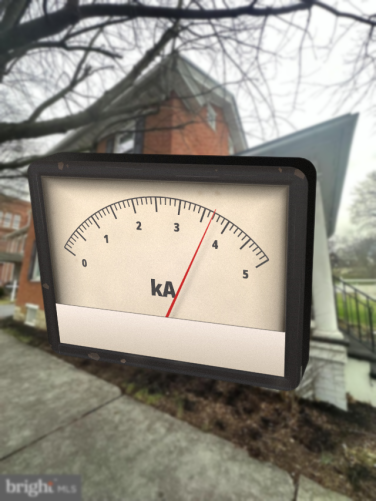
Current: kA 3.7
